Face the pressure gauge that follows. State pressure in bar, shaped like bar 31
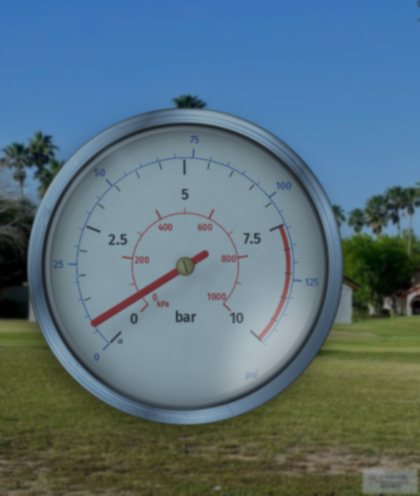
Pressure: bar 0.5
